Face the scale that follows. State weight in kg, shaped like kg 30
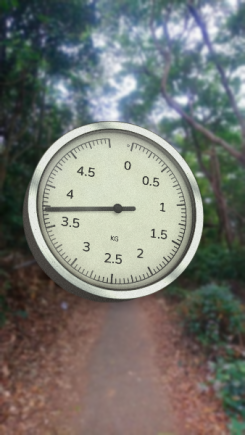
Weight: kg 3.7
